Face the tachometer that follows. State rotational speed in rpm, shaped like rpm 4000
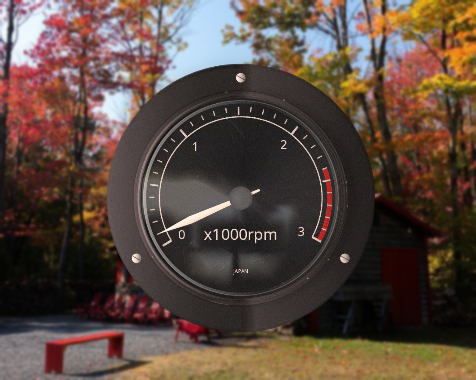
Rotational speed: rpm 100
